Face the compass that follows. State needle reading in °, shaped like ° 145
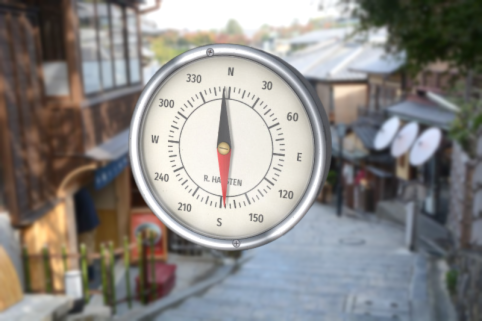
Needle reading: ° 175
